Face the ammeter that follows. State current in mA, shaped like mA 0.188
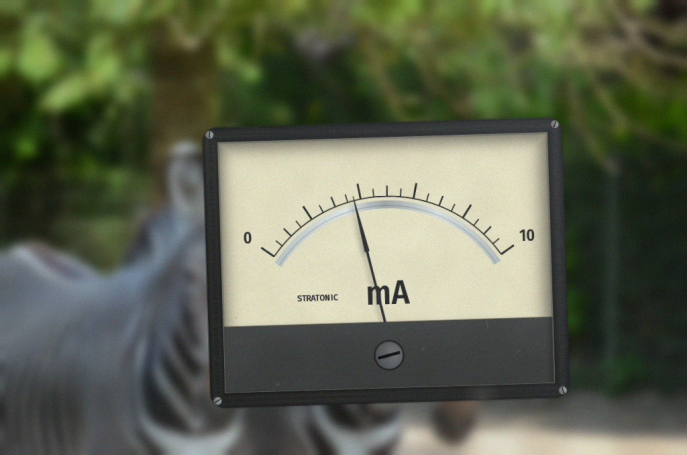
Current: mA 3.75
